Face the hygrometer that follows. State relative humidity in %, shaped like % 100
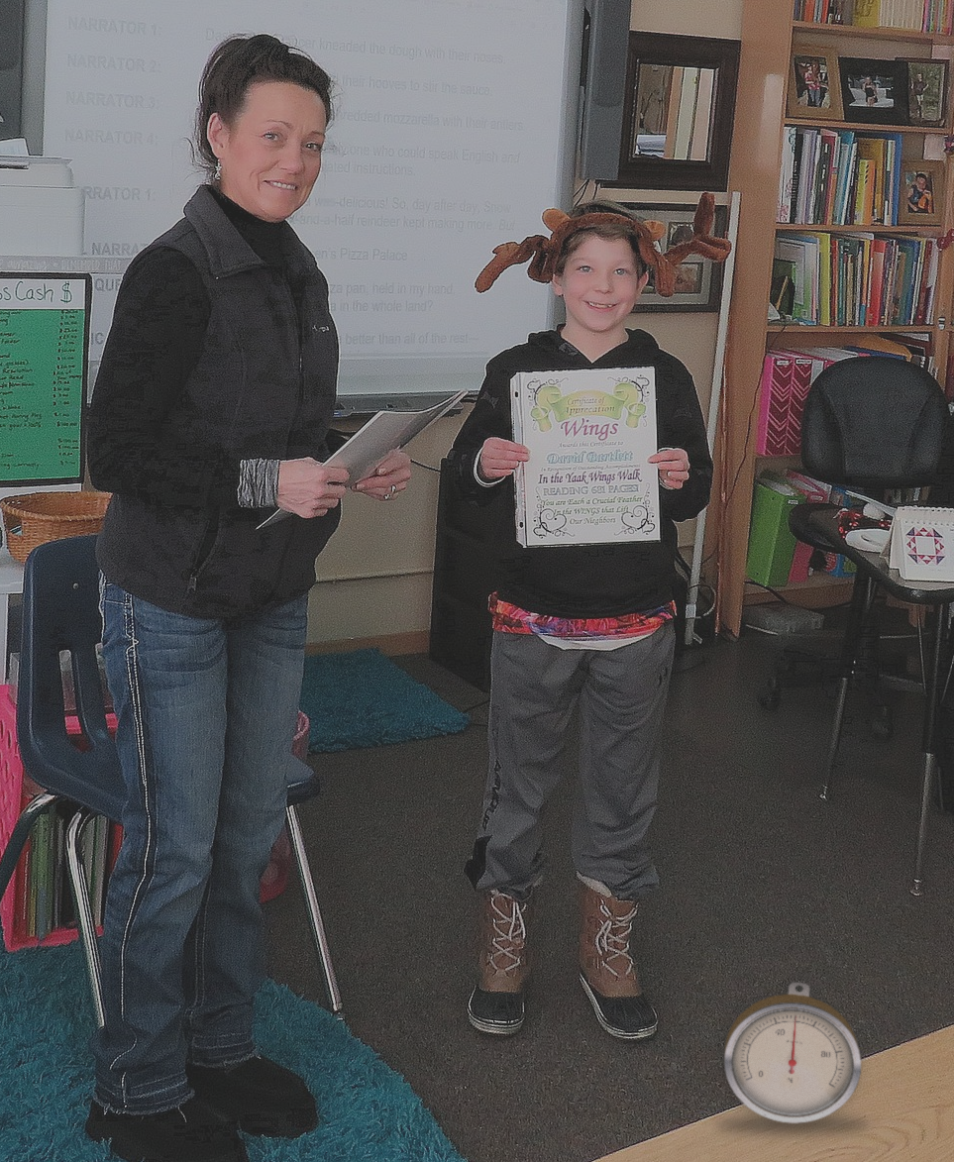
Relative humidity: % 50
